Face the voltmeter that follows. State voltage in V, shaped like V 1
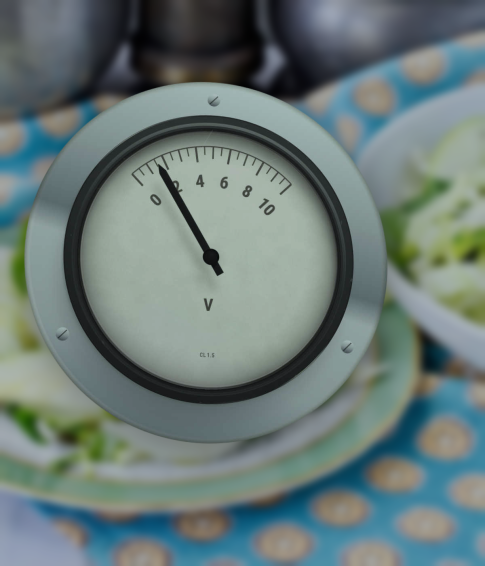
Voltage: V 1.5
